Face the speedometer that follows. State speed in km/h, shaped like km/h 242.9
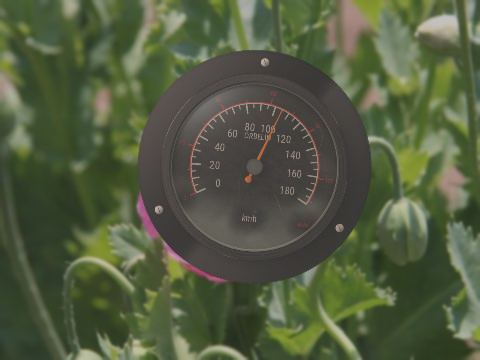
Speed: km/h 105
